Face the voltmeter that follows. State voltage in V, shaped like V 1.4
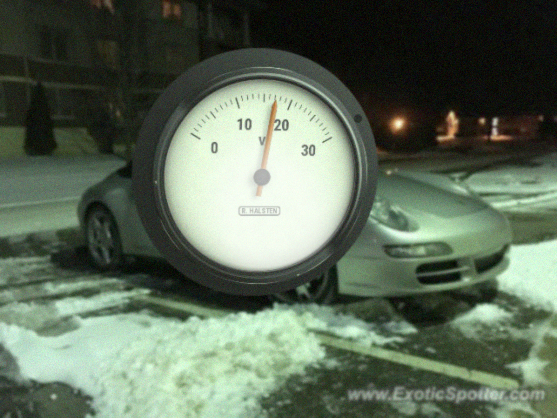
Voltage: V 17
